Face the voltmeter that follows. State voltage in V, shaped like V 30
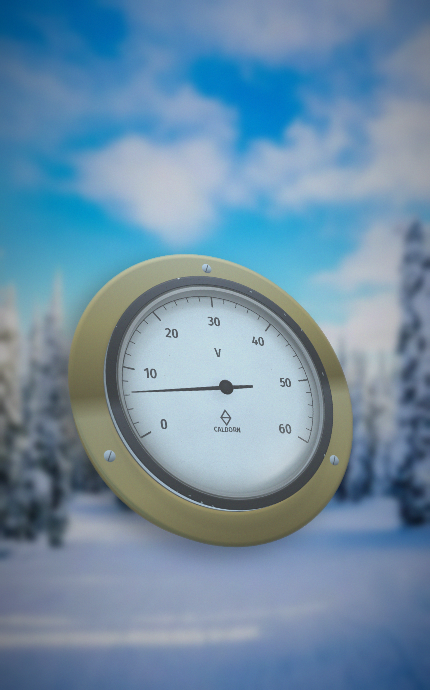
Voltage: V 6
